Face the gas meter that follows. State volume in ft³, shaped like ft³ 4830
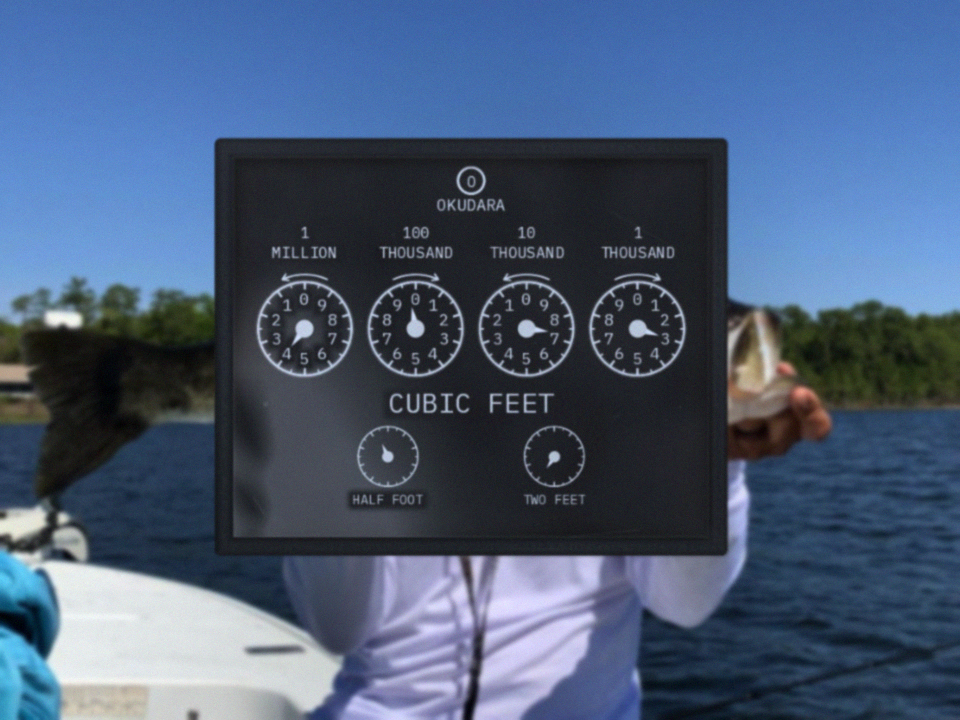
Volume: ft³ 397300
